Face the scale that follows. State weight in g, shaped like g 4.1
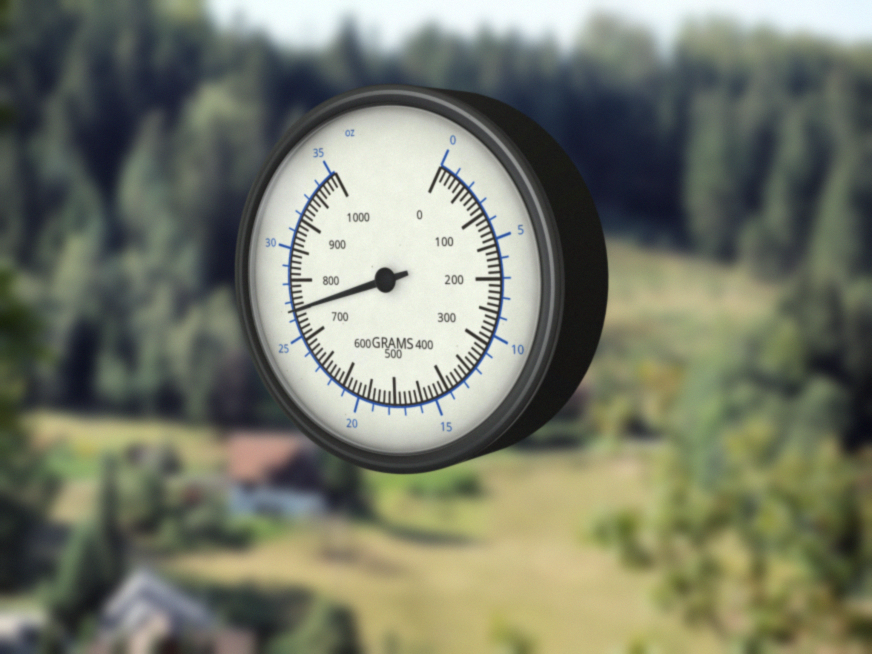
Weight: g 750
